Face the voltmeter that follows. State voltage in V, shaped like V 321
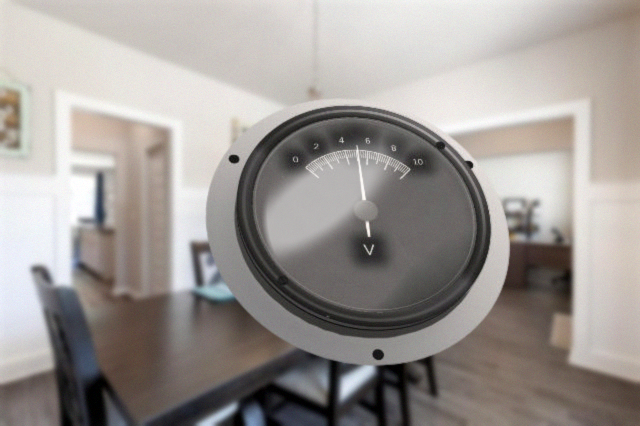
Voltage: V 5
